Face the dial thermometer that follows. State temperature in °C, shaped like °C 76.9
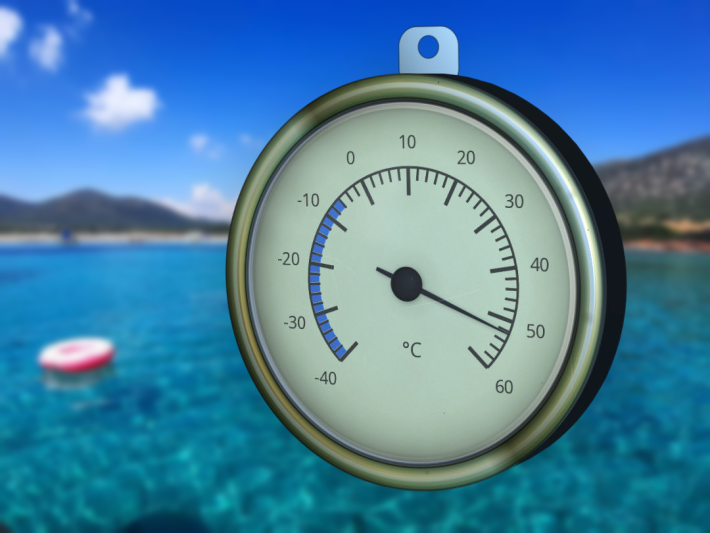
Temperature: °C 52
